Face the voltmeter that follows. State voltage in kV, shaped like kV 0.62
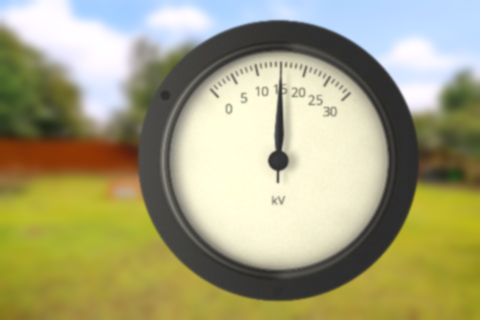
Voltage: kV 15
